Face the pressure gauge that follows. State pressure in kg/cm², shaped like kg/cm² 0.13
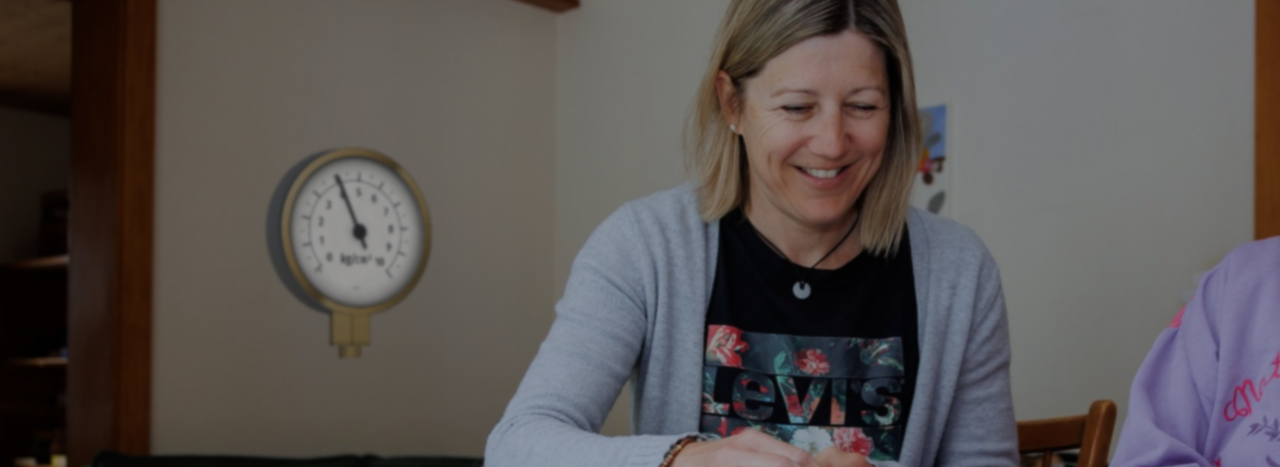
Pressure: kg/cm² 4
